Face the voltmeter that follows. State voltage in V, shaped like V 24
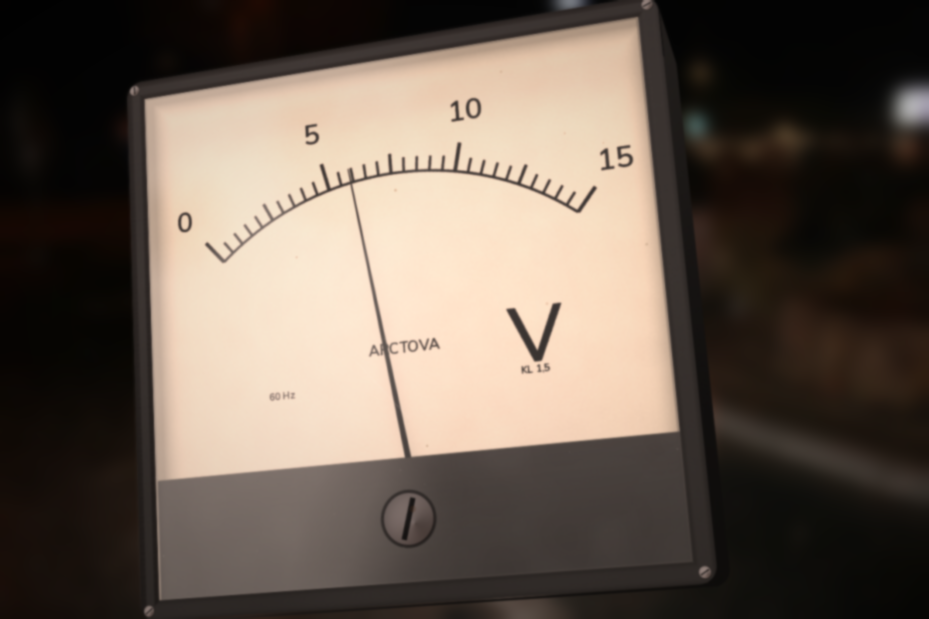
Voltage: V 6
